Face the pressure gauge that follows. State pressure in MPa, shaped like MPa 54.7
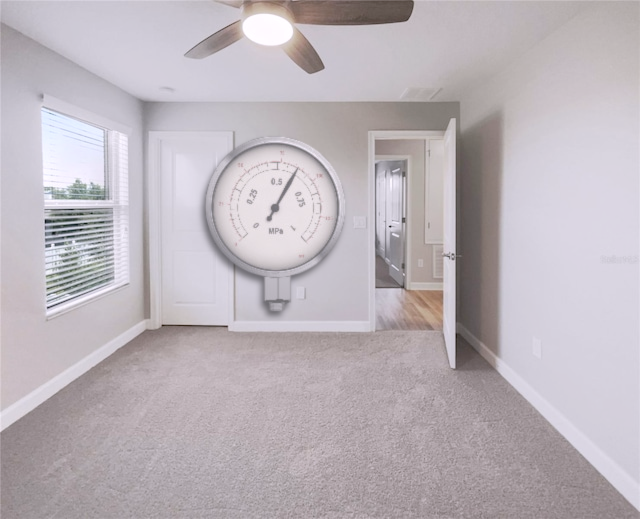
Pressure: MPa 0.6
